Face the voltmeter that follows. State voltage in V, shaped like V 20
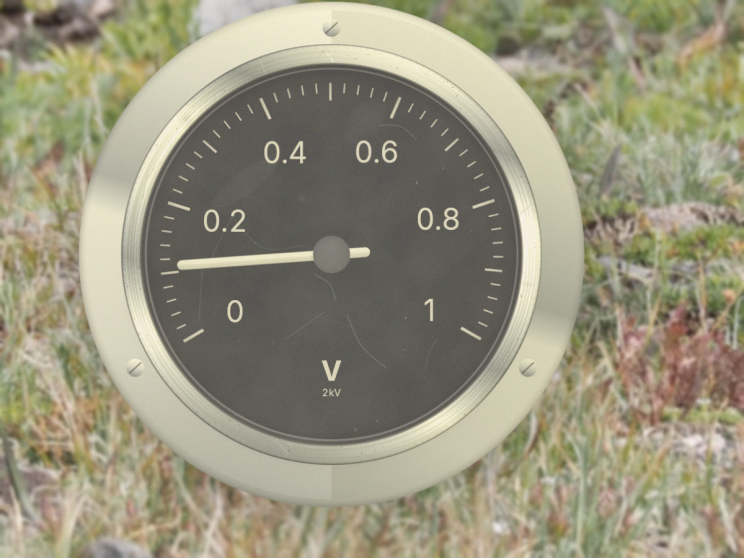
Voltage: V 0.11
